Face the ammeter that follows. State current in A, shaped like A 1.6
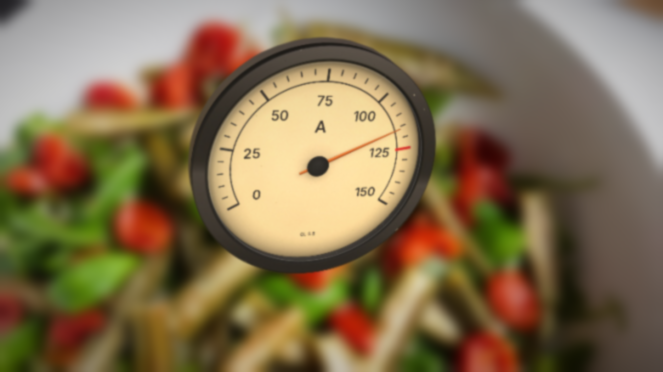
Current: A 115
